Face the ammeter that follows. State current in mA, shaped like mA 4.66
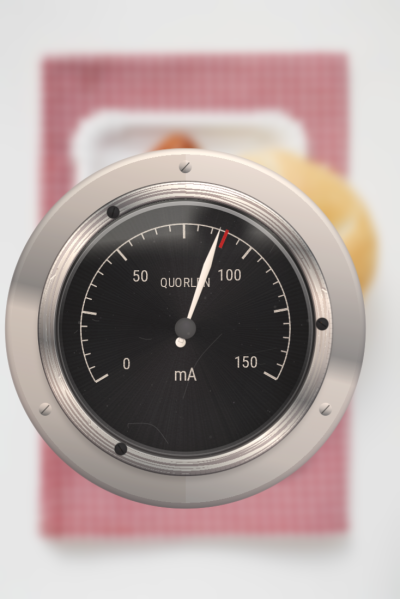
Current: mA 87.5
